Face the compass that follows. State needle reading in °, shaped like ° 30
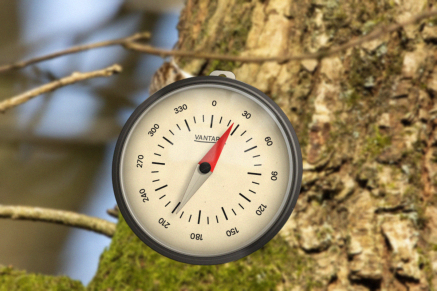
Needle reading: ° 25
